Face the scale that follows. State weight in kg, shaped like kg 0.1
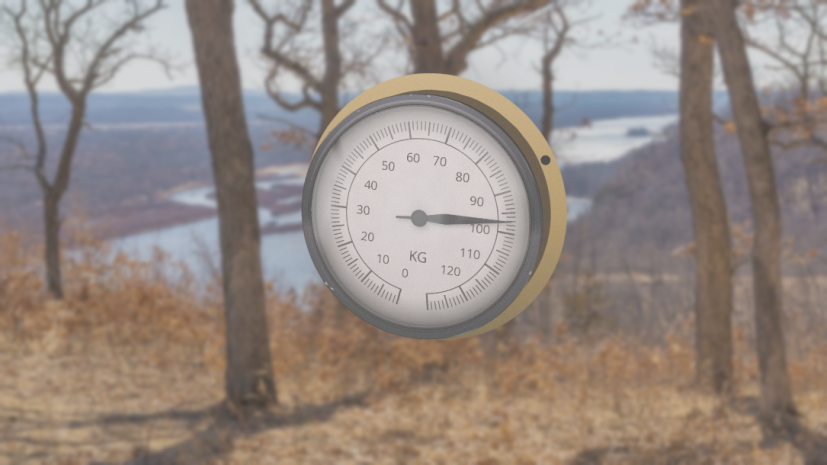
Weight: kg 97
